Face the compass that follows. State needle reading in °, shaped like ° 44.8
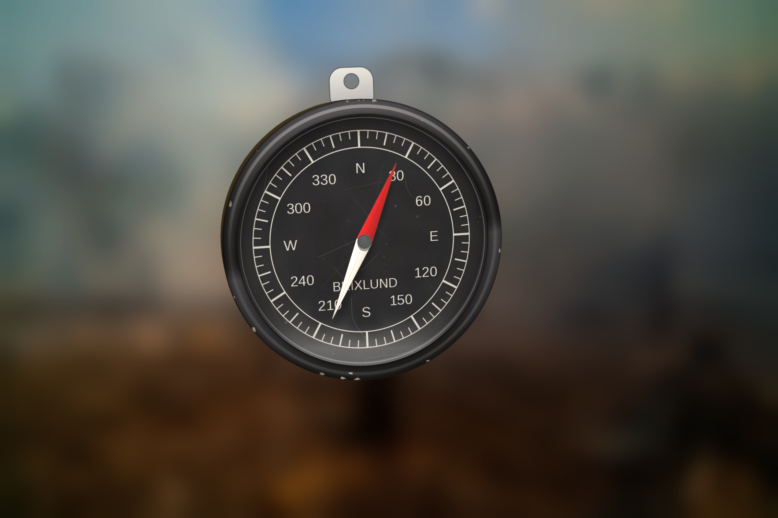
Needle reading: ° 25
